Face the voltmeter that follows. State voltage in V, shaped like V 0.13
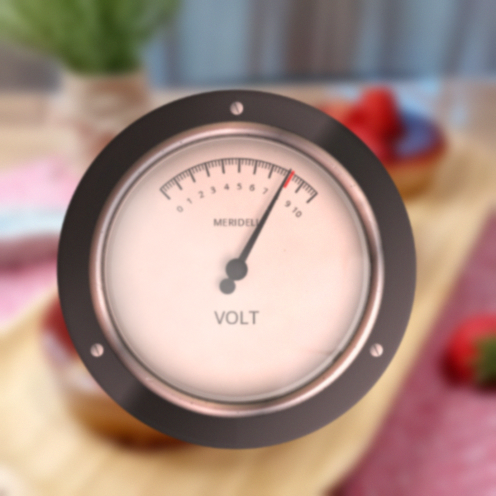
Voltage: V 8
